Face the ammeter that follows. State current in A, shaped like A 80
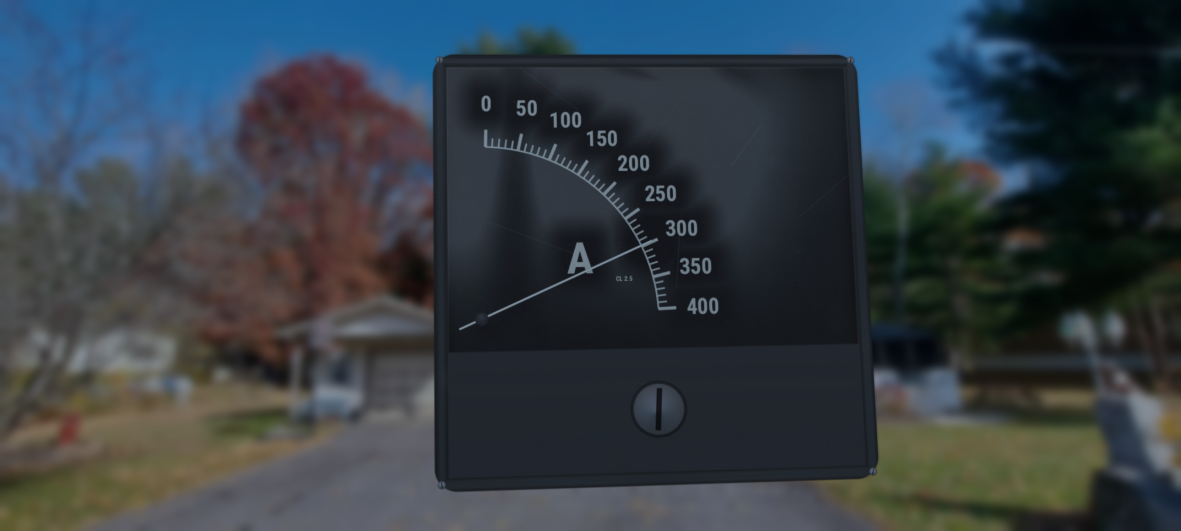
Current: A 300
